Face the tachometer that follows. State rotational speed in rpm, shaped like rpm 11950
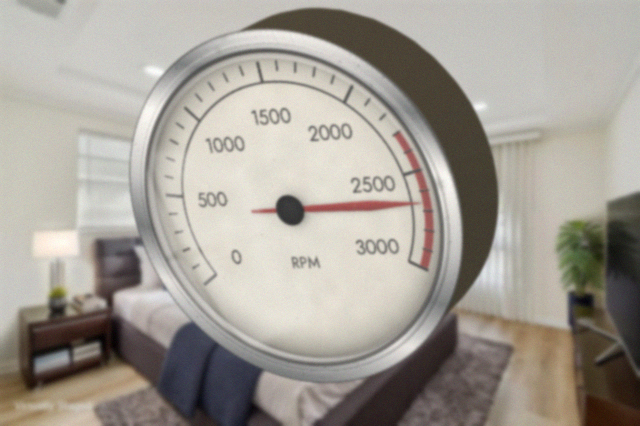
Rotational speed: rpm 2650
